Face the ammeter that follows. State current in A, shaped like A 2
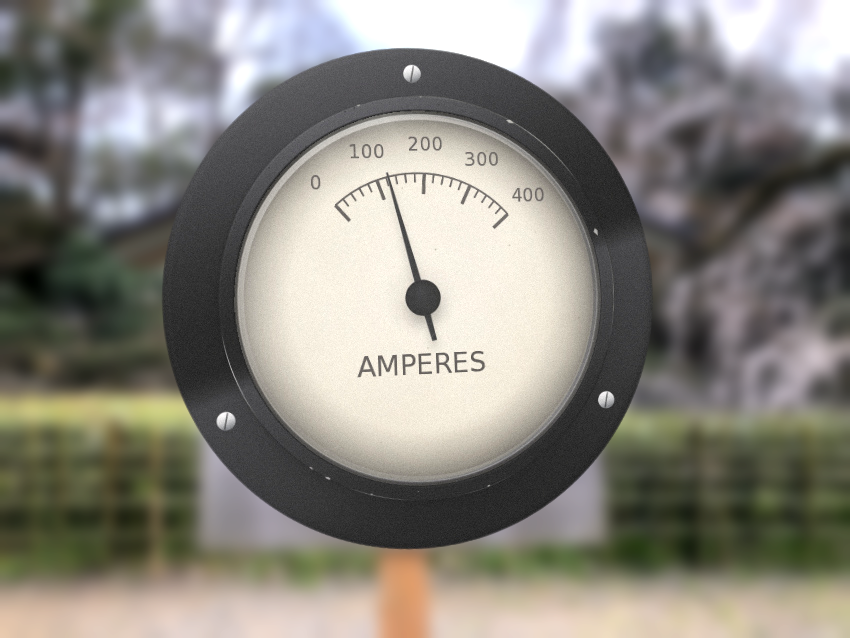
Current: A 120
